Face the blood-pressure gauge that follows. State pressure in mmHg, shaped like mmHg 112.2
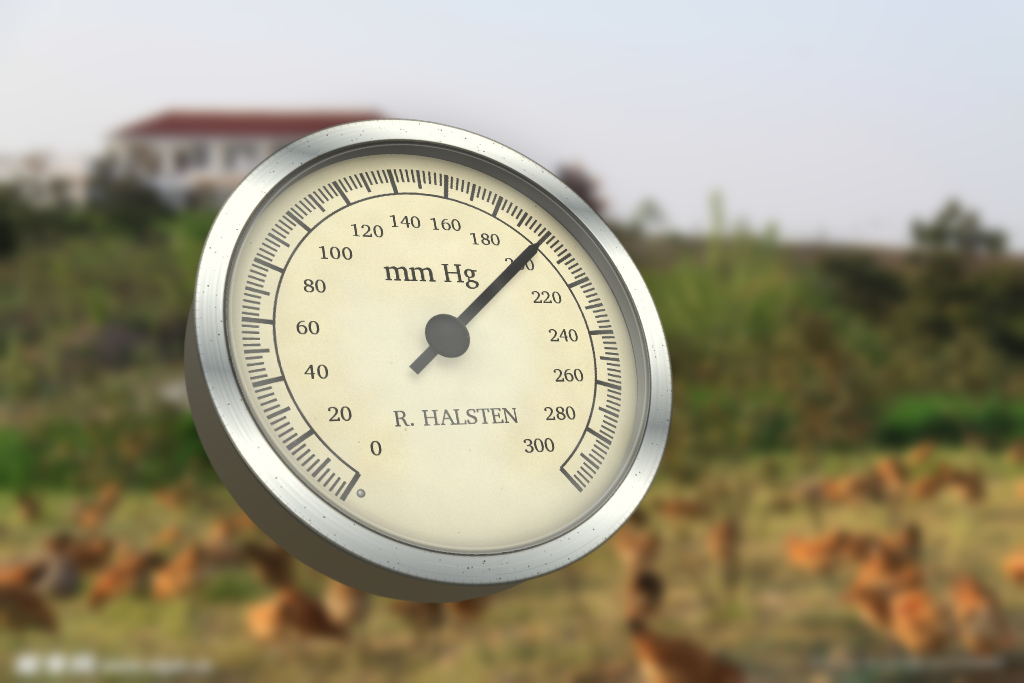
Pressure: mmHg 200
